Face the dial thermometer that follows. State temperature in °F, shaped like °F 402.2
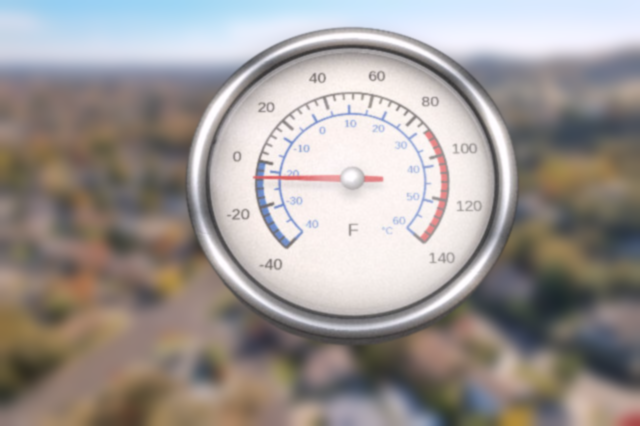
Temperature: °F -8
